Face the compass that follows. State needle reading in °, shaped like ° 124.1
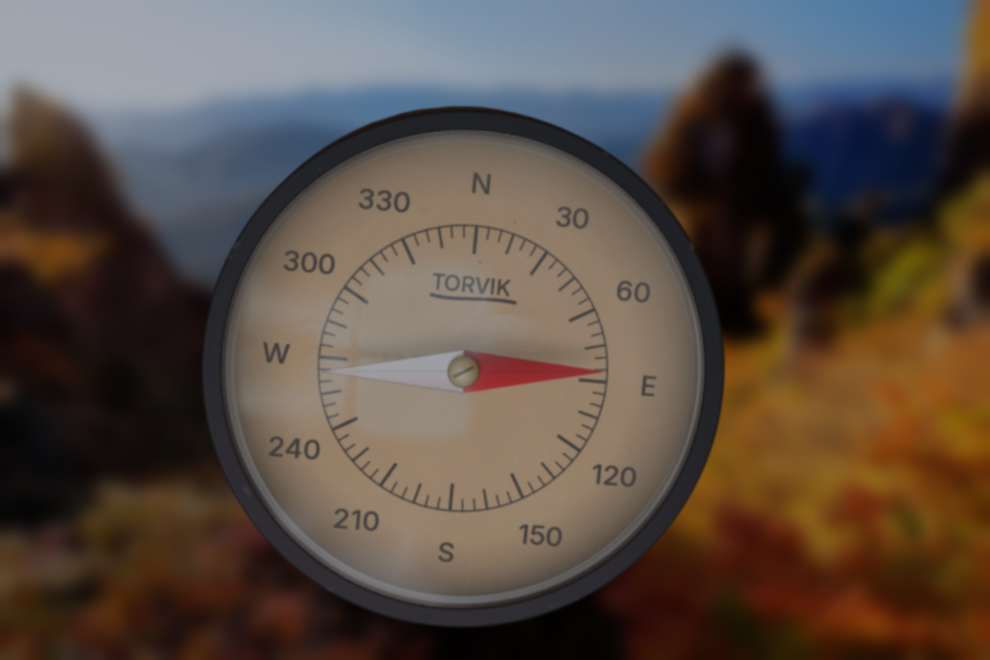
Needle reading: ° 85
